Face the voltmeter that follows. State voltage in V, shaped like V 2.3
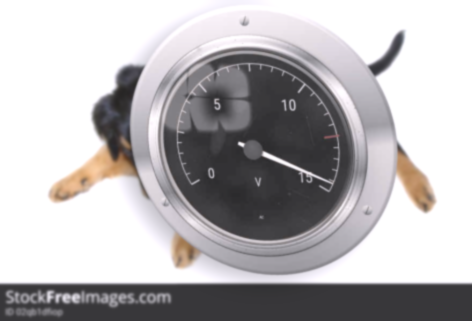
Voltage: V 14.5
